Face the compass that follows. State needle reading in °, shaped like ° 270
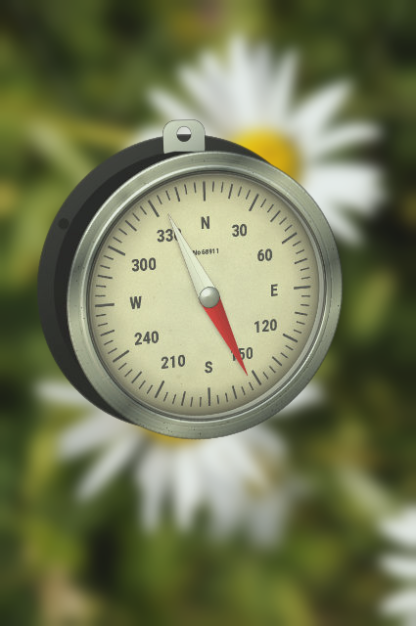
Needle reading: ° 155
